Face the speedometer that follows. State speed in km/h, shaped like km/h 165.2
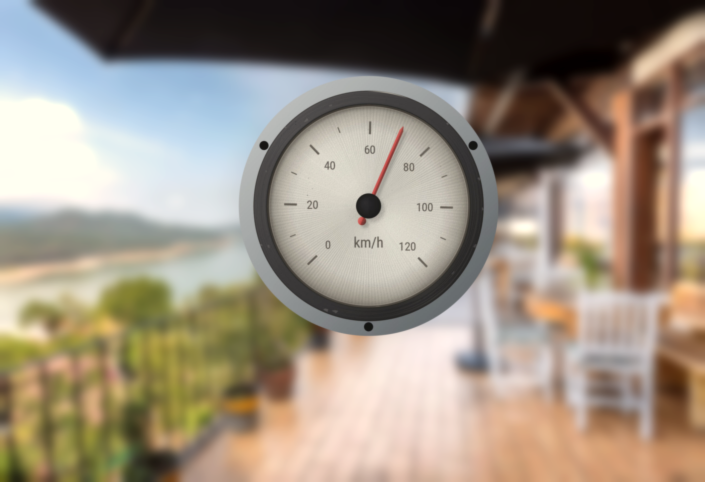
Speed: km/h 70
